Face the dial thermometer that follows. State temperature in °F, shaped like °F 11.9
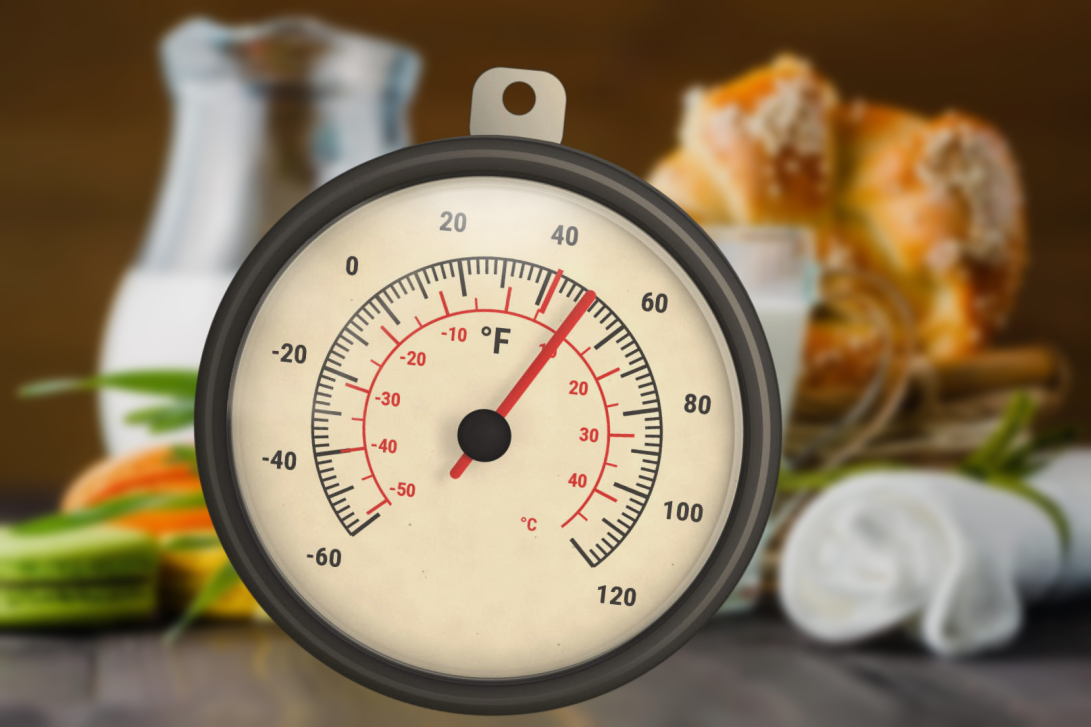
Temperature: °F 50
